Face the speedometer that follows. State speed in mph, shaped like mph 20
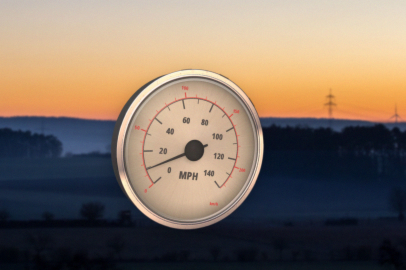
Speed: mph 10
